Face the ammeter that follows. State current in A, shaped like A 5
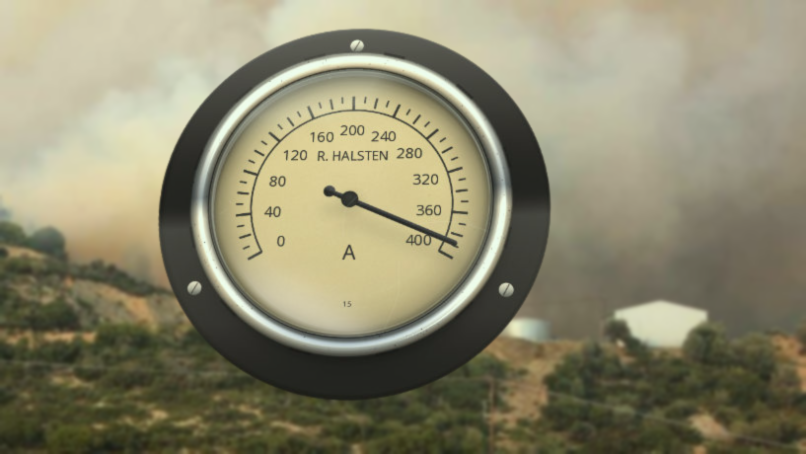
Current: A 390
